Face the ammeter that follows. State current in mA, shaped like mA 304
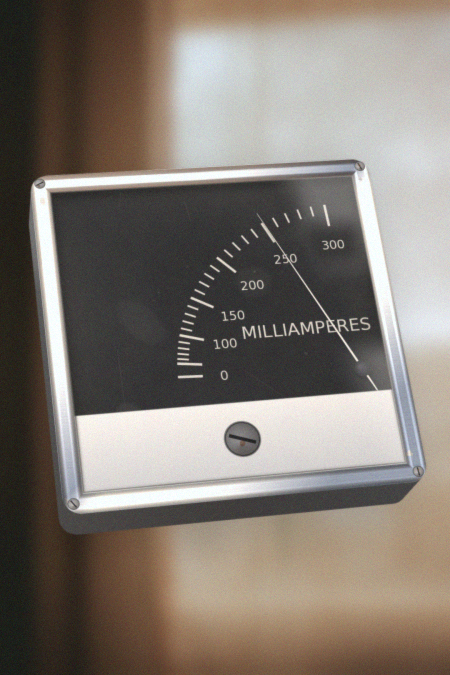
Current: mA 250
